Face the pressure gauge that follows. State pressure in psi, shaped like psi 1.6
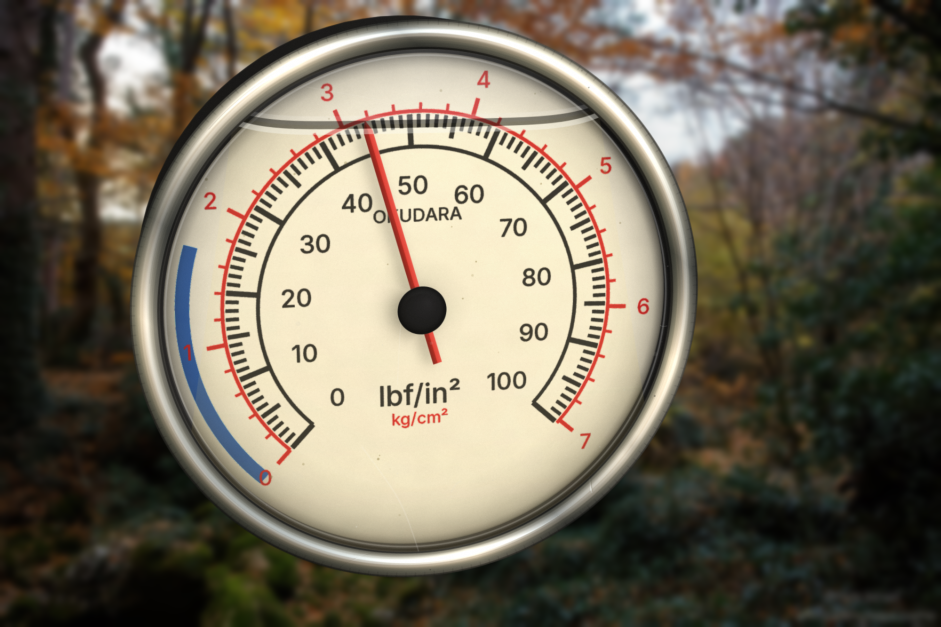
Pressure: psi 45
